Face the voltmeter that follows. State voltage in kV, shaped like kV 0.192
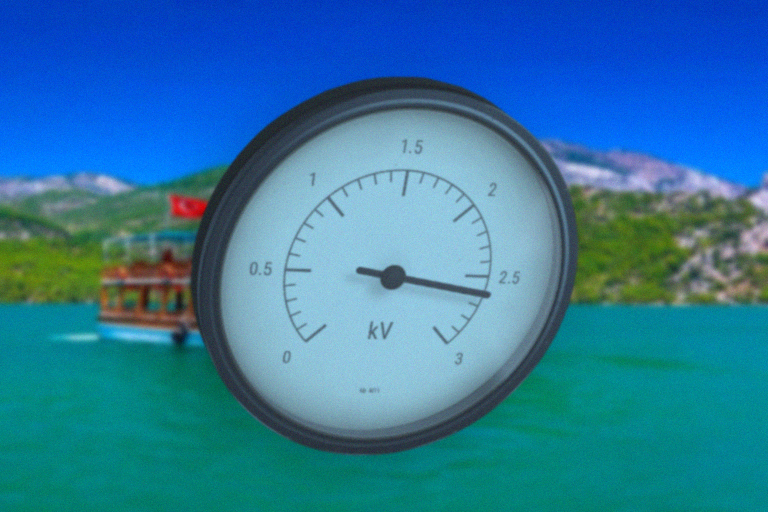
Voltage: kV 2.6
